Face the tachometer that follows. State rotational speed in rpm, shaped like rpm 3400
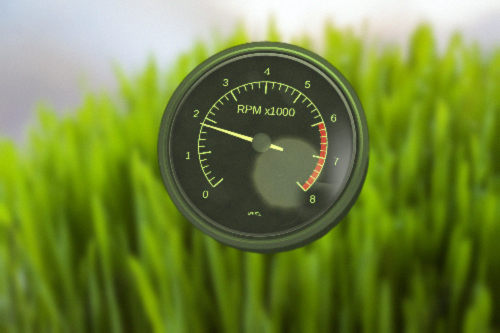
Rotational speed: rpm 1800
